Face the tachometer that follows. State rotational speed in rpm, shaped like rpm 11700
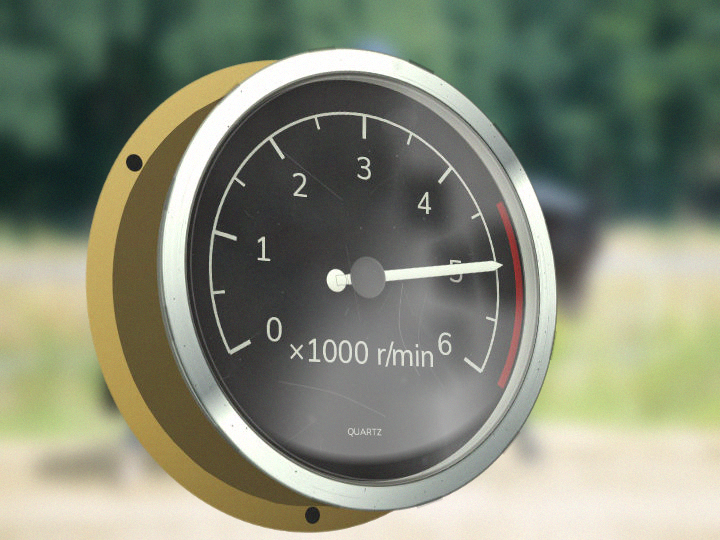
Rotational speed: rpm 5000
